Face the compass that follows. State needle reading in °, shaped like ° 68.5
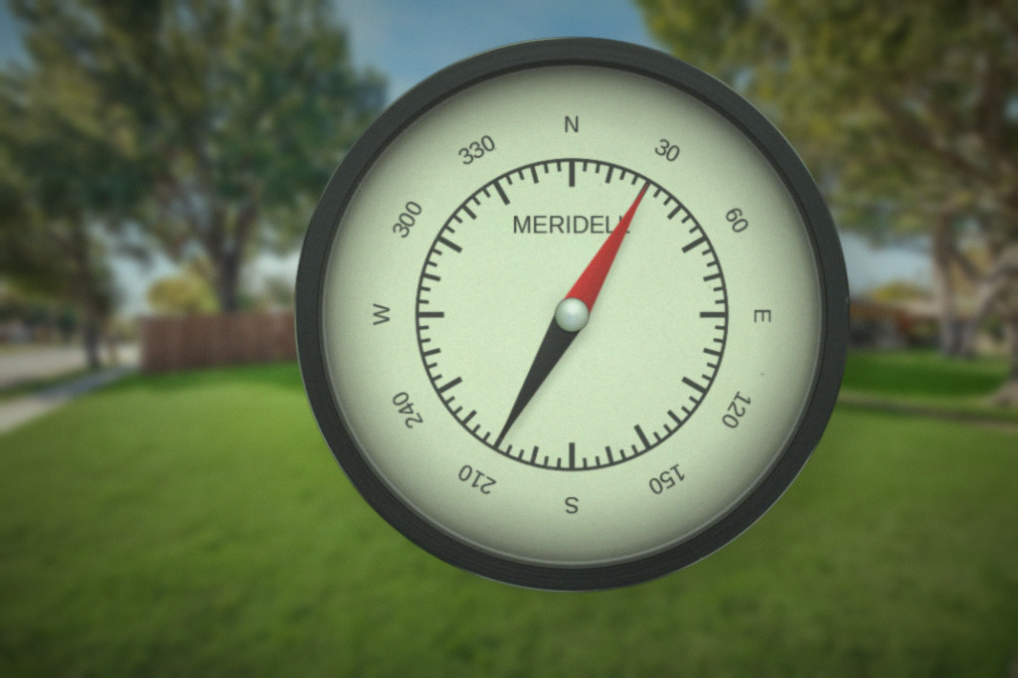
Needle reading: ° 30
